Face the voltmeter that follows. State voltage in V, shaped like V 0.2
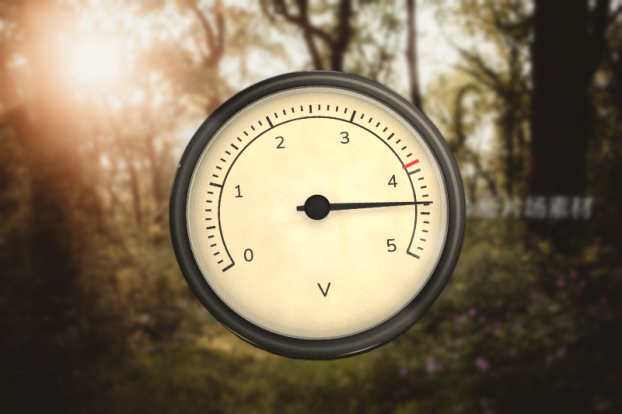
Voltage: V 4.4
